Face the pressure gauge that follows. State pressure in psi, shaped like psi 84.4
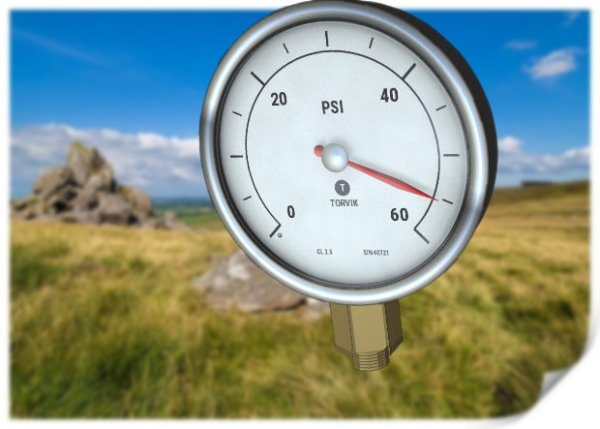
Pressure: psi 55
